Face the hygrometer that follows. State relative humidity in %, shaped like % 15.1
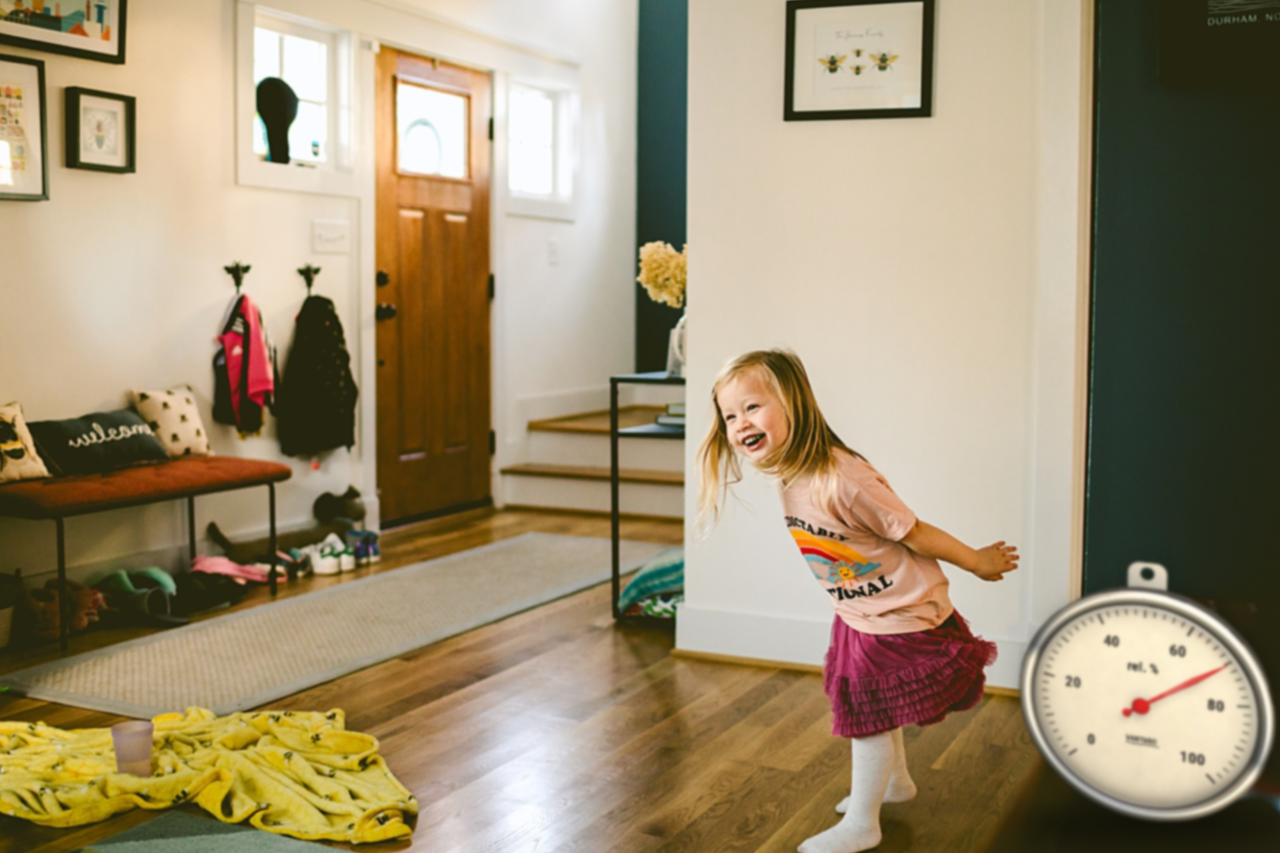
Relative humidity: % 70
